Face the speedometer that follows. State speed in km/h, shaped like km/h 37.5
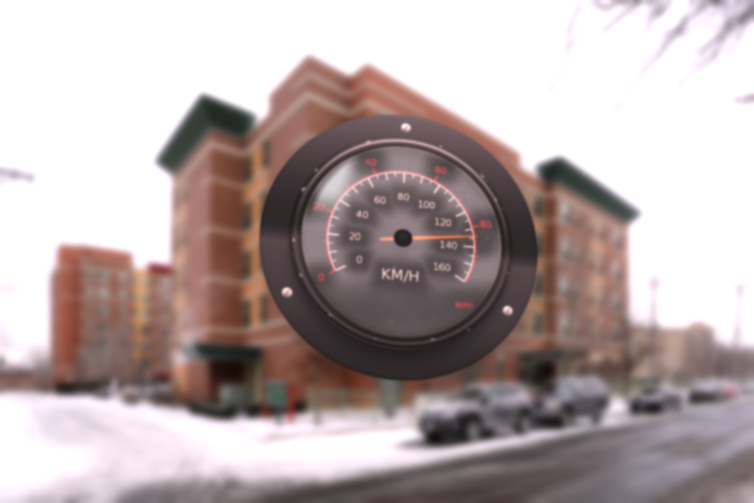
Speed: km/h 135
